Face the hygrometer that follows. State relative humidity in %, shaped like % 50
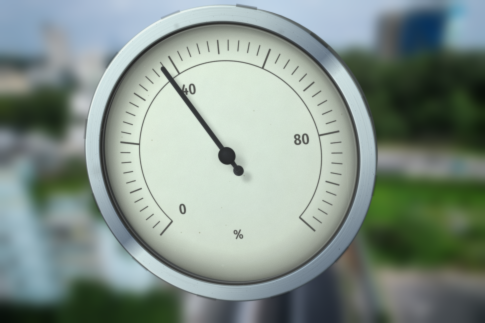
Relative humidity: % 38
